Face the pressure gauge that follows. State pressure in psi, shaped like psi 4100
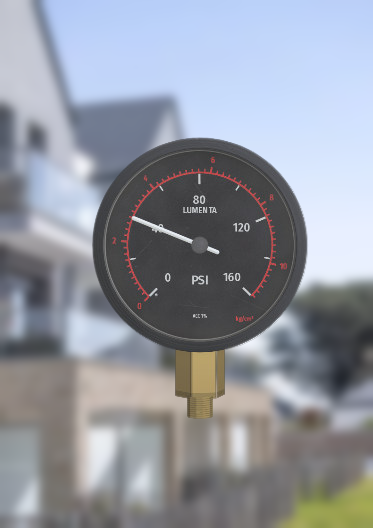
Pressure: psi 40
